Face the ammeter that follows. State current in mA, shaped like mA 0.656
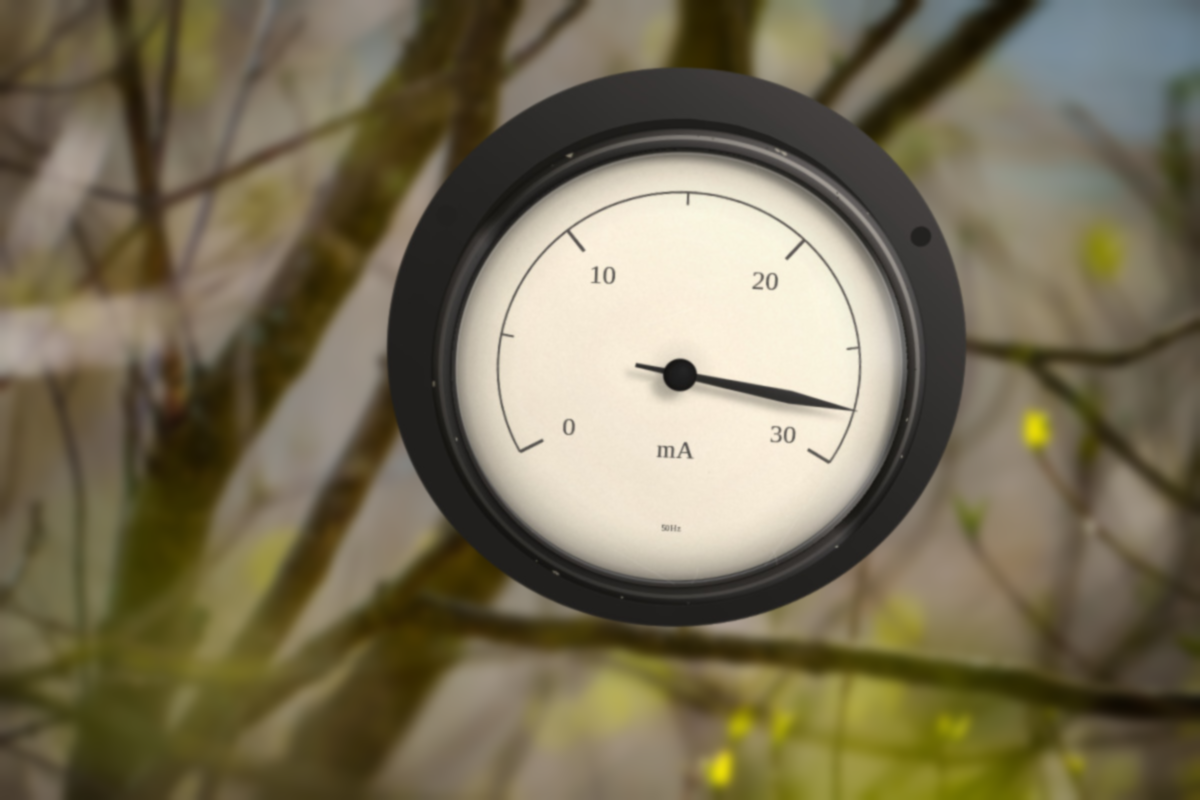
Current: mA 27.5
